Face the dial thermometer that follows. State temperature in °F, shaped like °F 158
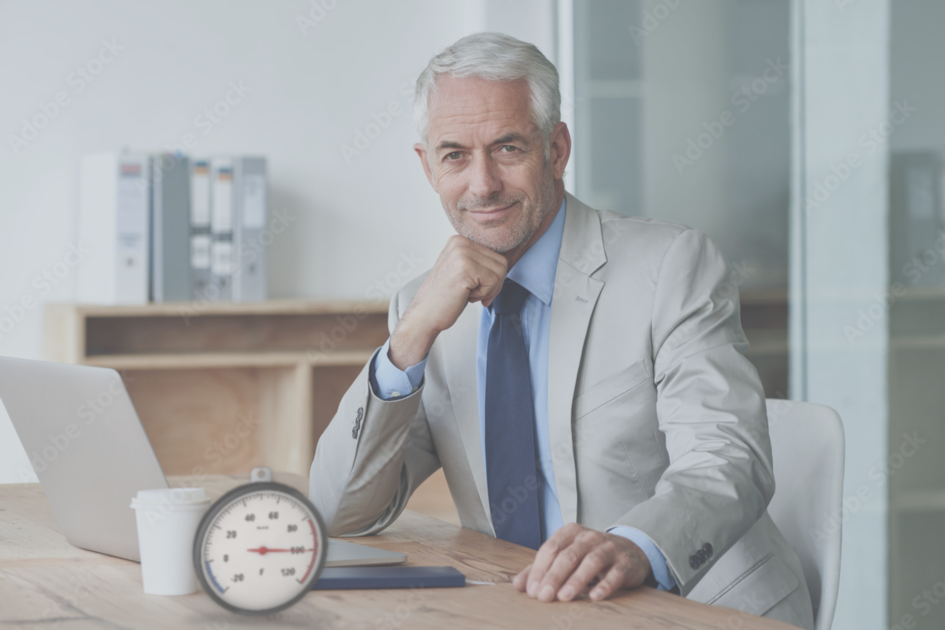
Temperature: °F 100
